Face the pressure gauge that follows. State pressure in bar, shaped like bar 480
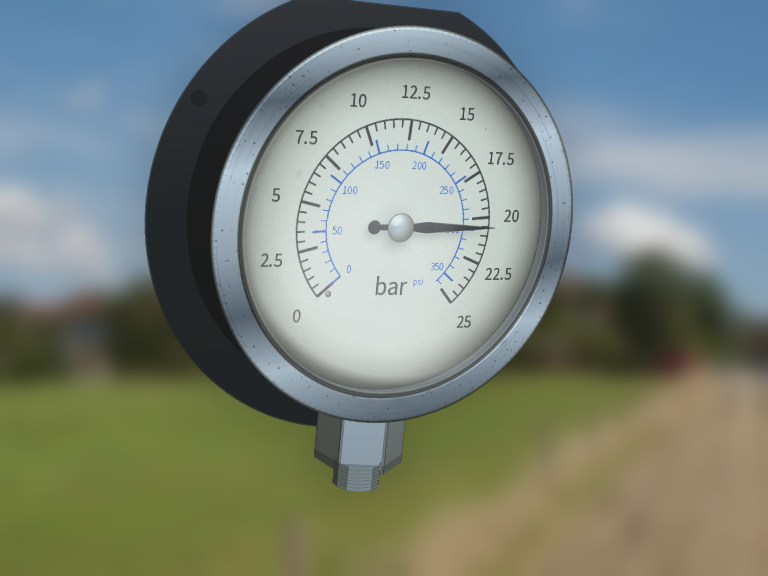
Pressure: bar 20.5
